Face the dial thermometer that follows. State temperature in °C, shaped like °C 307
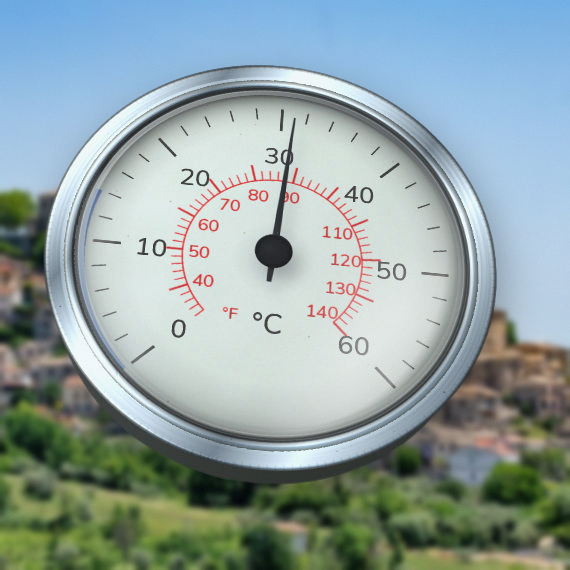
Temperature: °C 31
